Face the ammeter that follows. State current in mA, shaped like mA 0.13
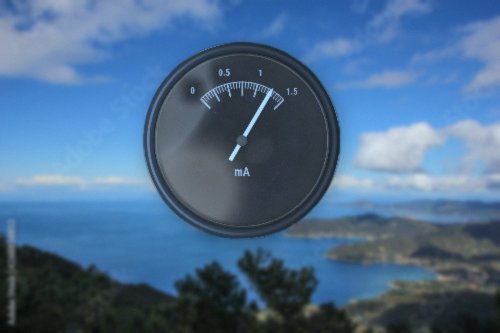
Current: mA 1.25
